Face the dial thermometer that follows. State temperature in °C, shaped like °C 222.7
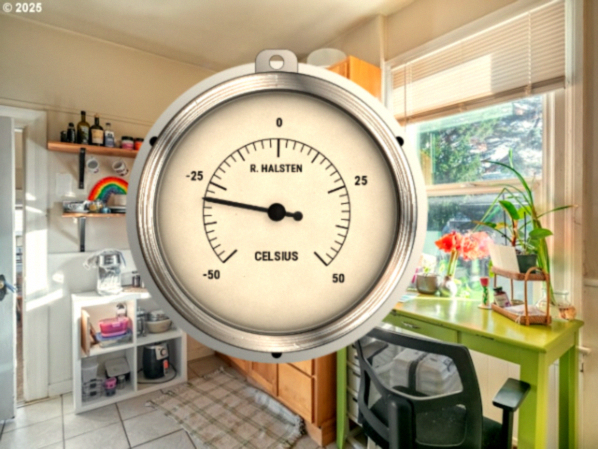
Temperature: °C -30
